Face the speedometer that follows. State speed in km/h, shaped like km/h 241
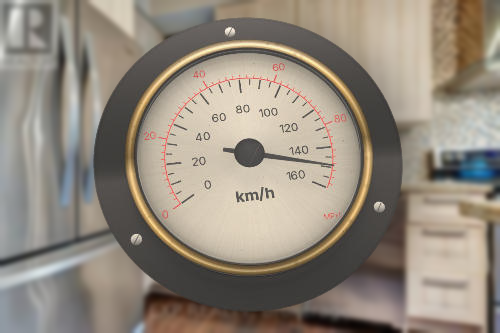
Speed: km/h 150
